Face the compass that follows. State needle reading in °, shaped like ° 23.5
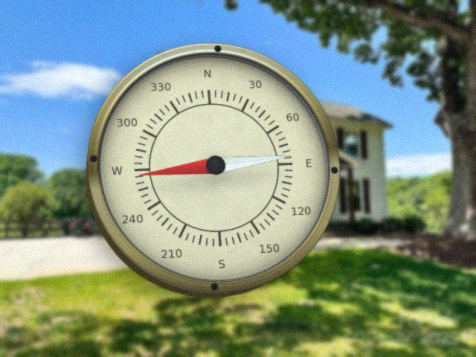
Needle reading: ° 265
